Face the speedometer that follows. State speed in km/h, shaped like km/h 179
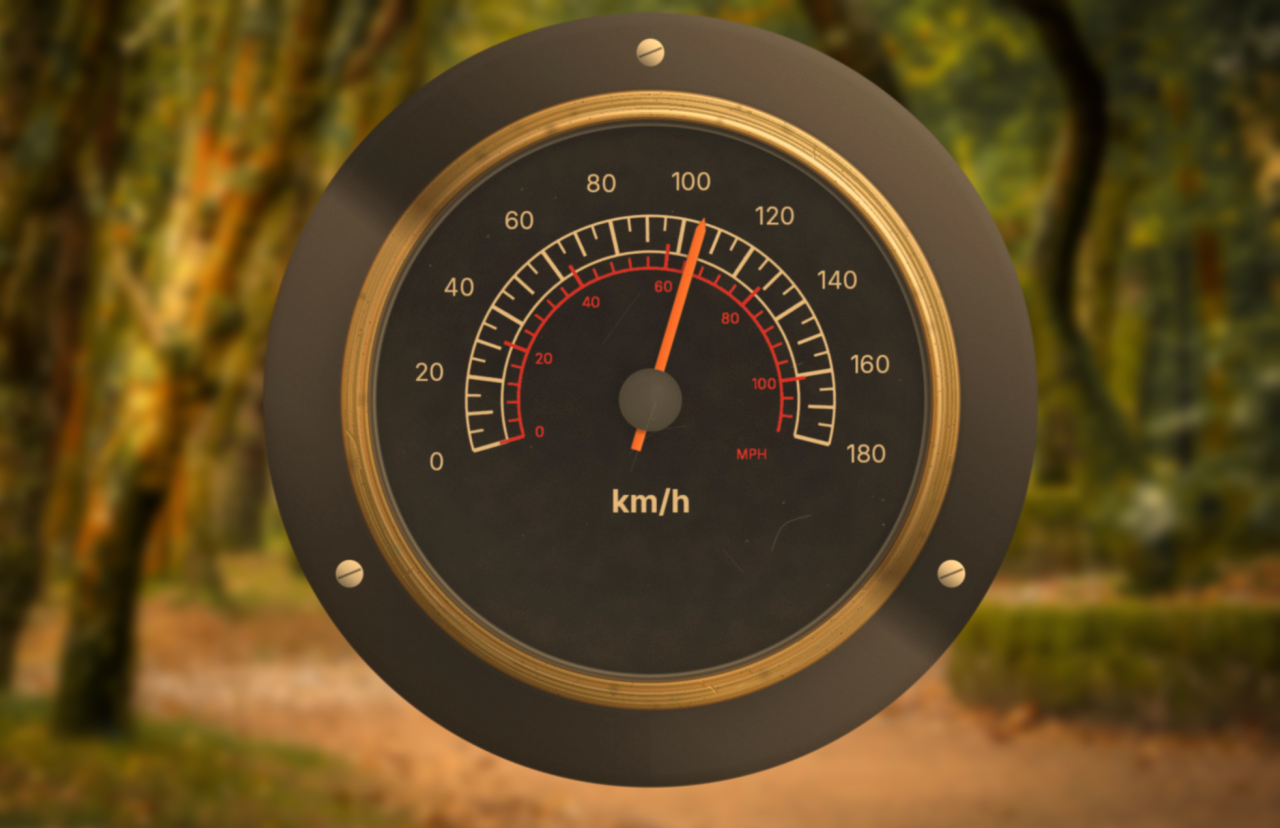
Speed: km/h 105
